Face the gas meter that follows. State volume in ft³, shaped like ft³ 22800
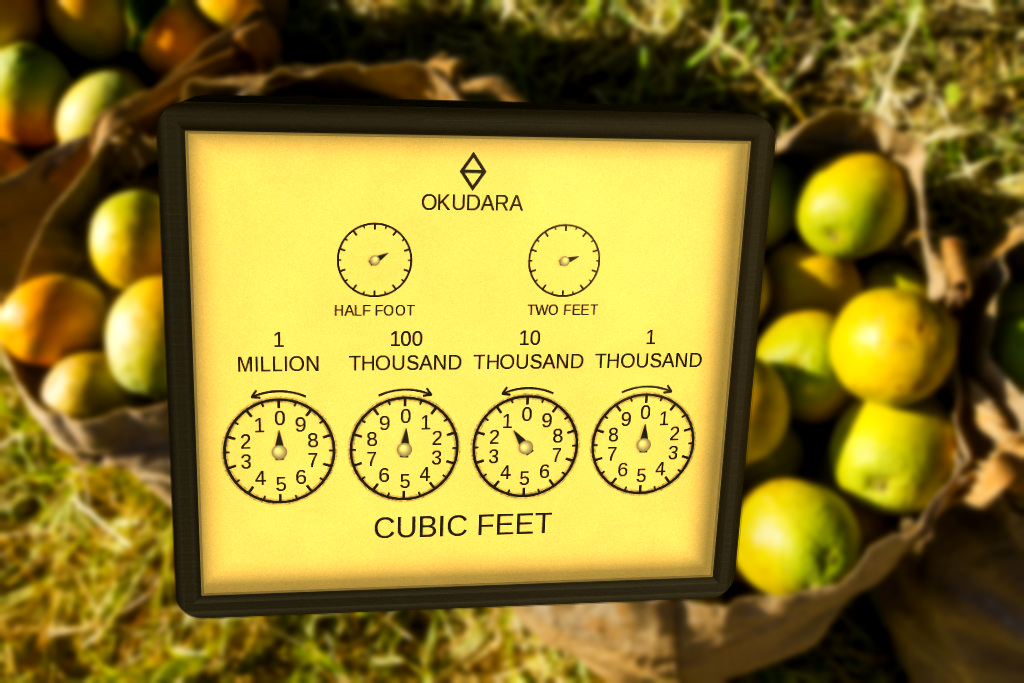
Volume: ft³ 1000
